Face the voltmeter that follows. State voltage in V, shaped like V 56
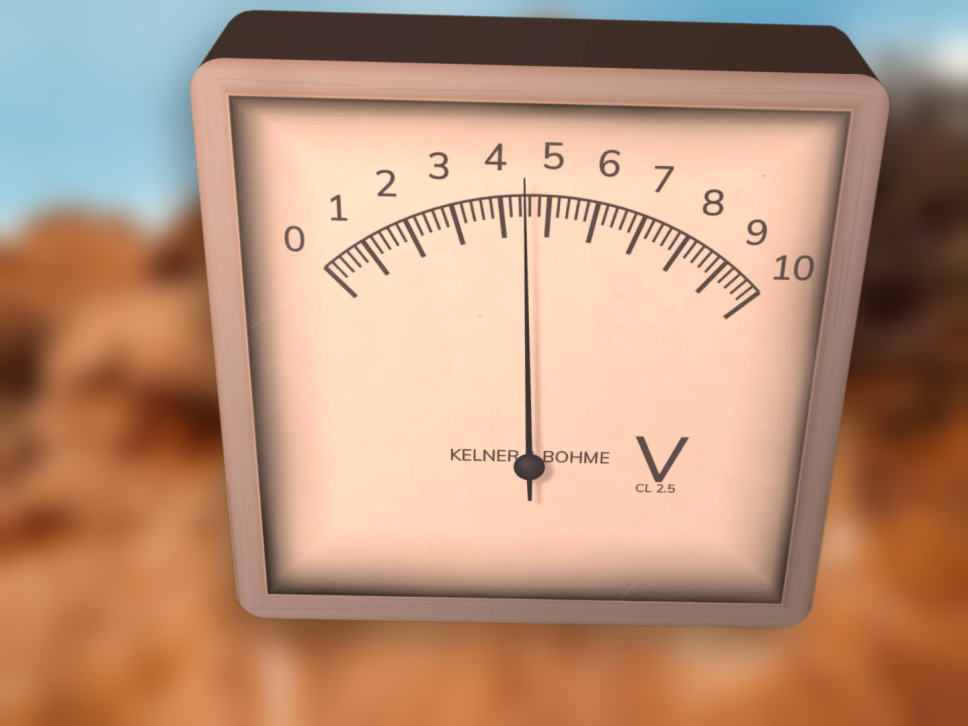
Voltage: V 4.5
